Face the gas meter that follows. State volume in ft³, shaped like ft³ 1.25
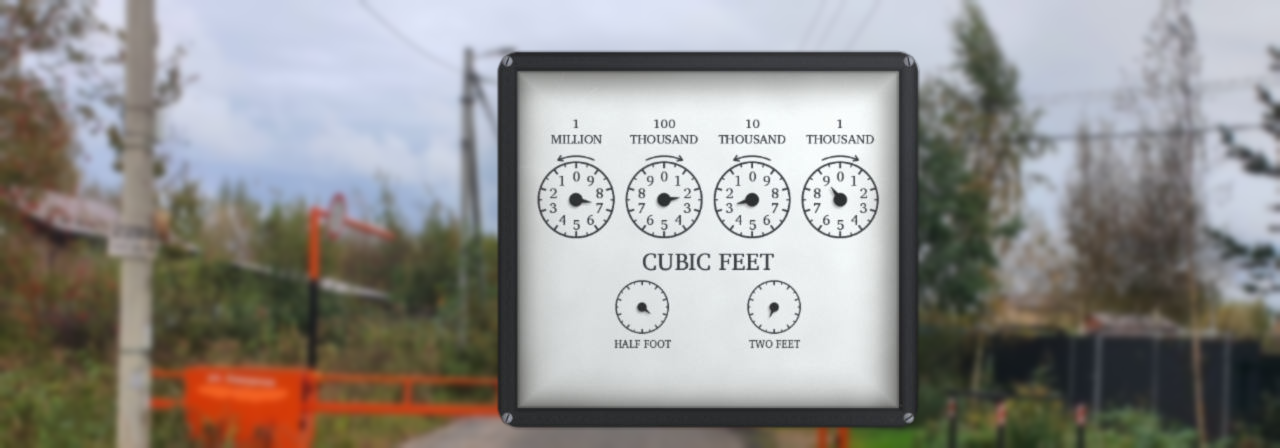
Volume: ft³ 722900
